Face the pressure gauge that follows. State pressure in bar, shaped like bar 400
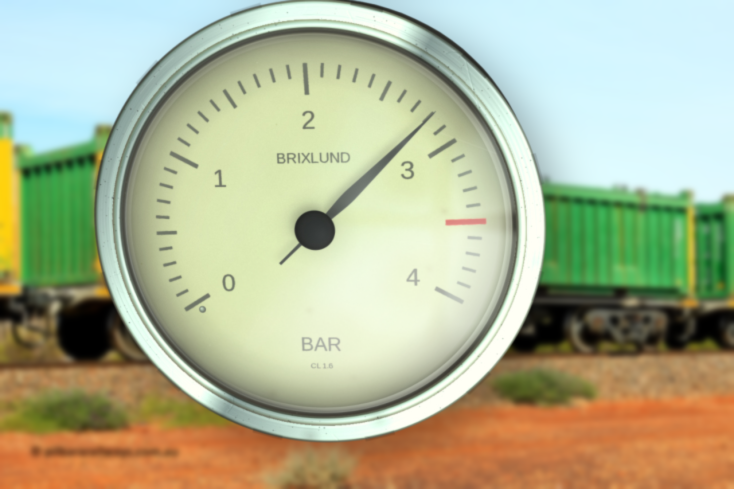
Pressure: bar 2.8
